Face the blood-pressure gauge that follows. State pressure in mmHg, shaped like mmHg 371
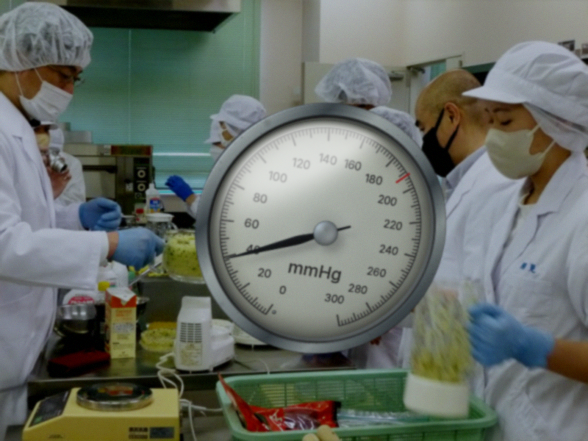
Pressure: mmHg 40
